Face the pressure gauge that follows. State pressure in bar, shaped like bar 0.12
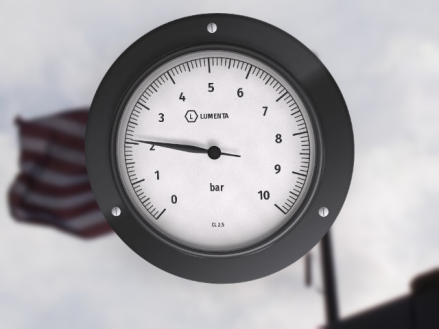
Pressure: bar 2.1
